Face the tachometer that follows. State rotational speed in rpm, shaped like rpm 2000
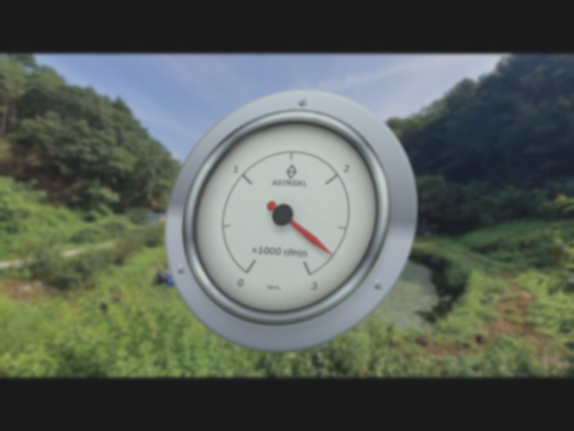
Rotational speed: rpm 2750
